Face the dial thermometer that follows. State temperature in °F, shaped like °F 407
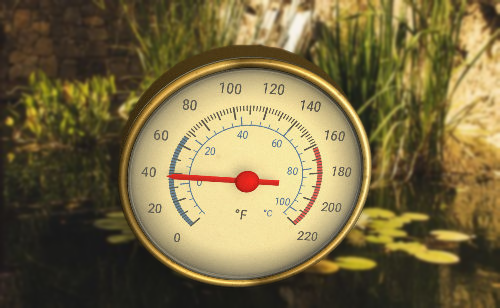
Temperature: °F 40
